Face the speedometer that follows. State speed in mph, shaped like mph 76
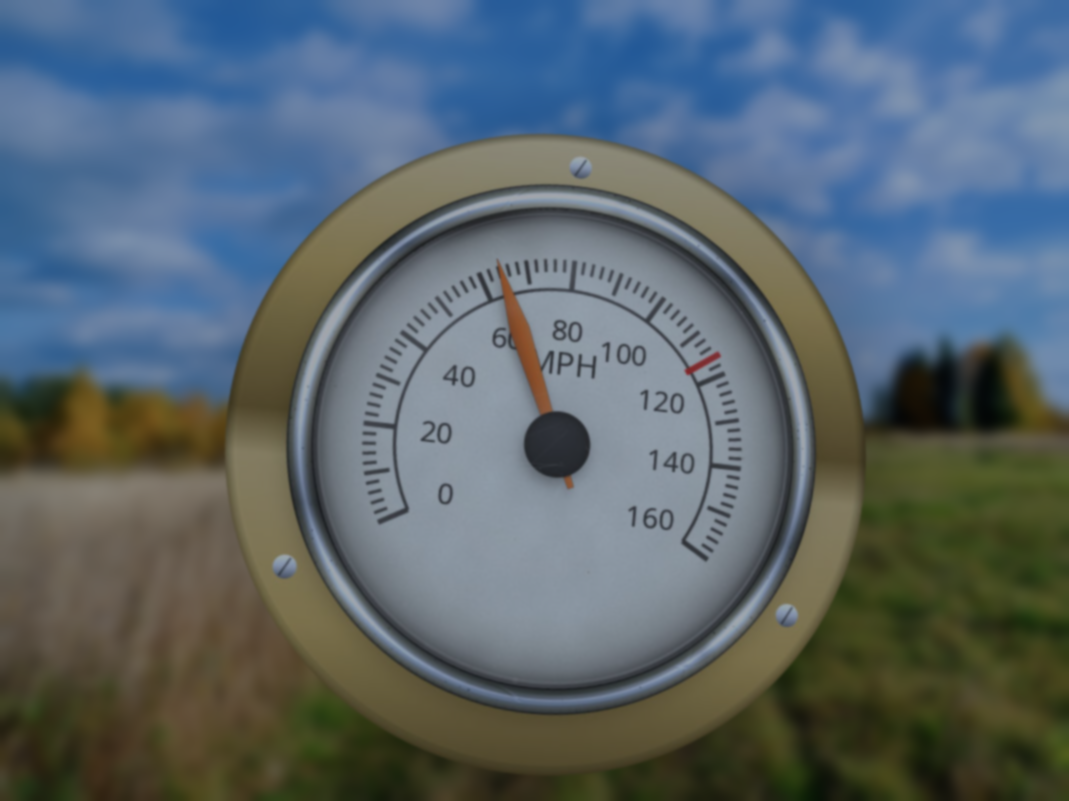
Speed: mph 64
